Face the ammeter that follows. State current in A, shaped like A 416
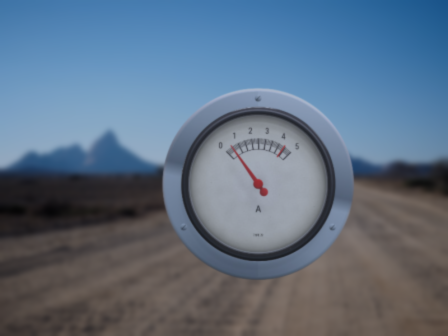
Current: A 0.5
